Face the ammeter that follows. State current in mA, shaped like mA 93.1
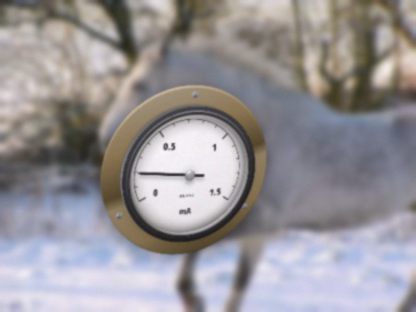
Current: mA 0.2
